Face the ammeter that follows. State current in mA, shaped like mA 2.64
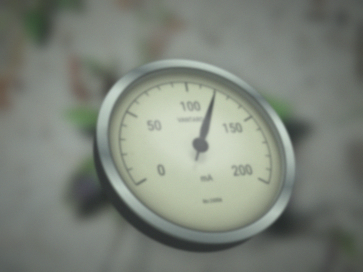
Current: mA 120
